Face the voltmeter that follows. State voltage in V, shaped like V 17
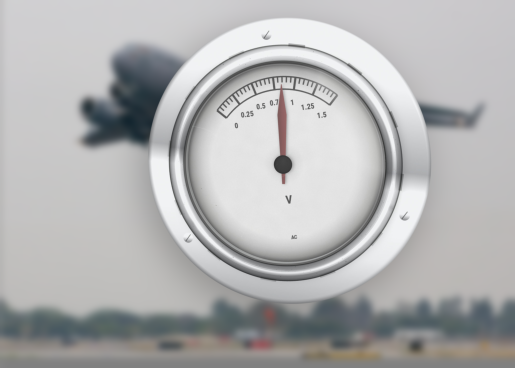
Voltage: V 0.85
